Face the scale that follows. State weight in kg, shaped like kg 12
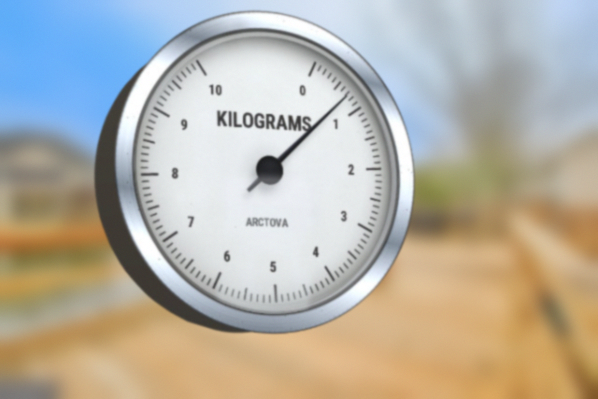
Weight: kg 0.7
